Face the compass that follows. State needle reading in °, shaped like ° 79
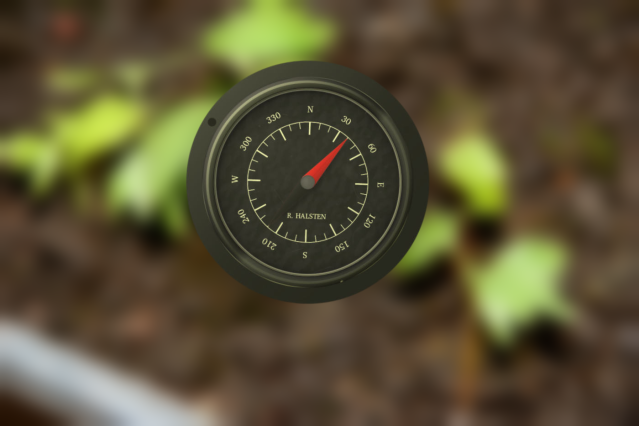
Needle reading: ° 40
